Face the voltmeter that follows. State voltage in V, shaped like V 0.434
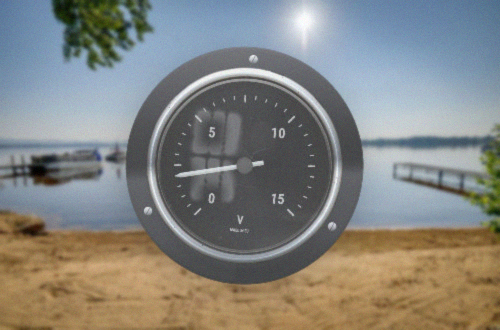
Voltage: V 2
